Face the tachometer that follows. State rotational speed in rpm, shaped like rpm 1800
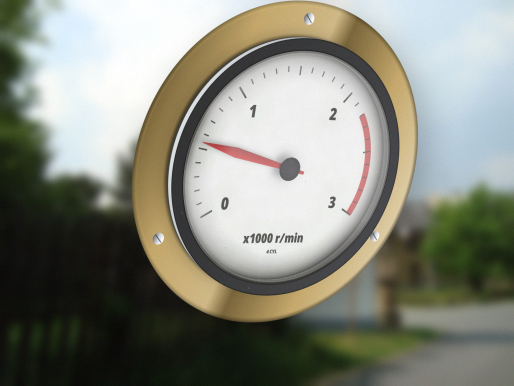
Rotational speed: rpm 550
